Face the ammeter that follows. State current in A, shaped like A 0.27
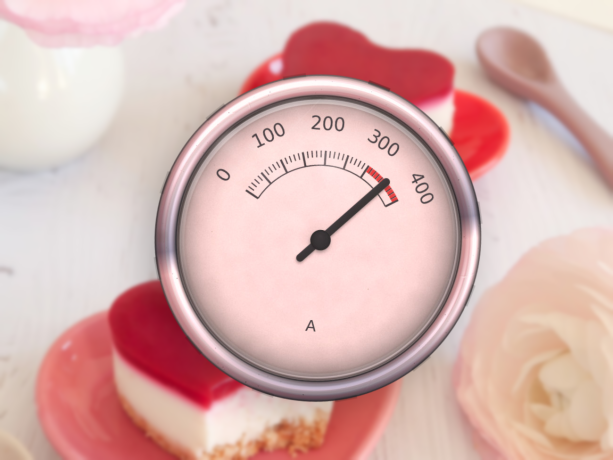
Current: A 350
